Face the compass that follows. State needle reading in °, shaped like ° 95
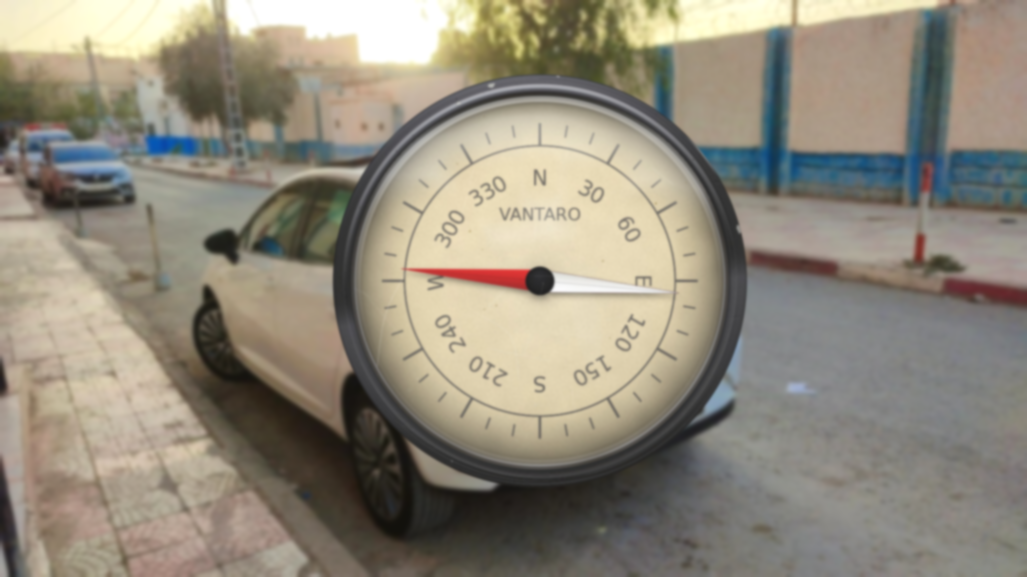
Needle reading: ° 275
